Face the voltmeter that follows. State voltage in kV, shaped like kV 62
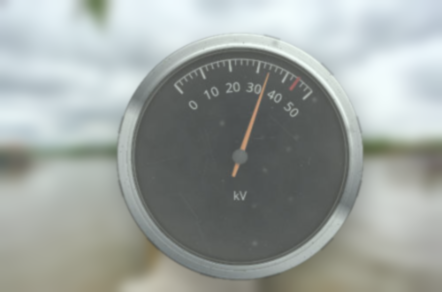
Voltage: kV 34
